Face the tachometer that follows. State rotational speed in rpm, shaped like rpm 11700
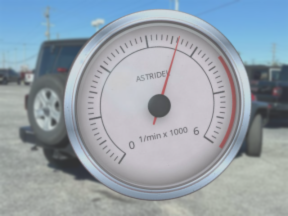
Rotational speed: rpm 3600
